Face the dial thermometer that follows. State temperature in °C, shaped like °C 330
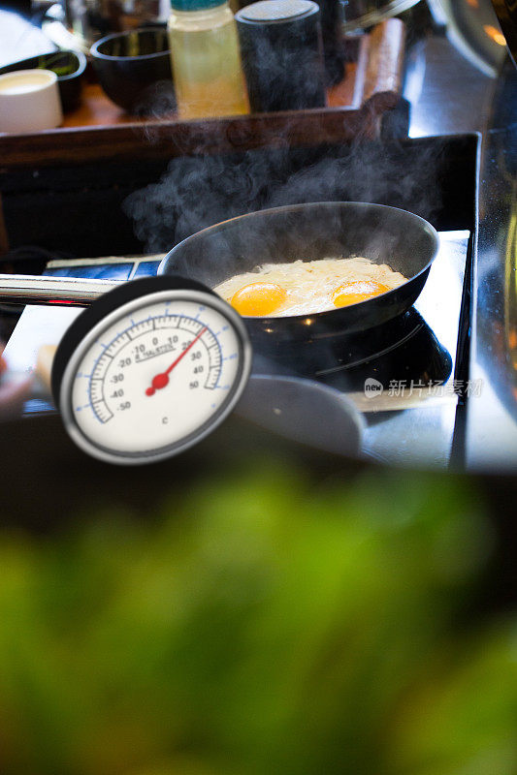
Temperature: °C 20
